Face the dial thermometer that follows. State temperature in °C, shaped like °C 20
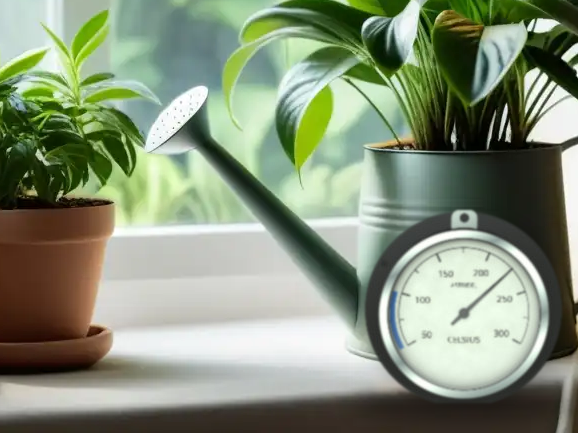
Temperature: °C 225
